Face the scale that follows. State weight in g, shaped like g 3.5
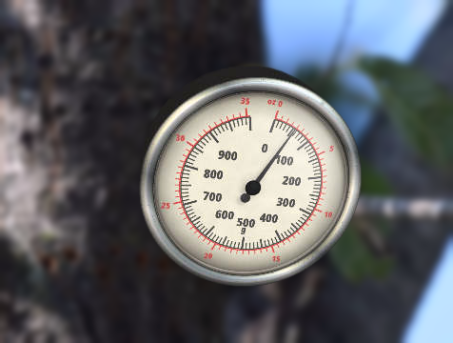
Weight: g 50
